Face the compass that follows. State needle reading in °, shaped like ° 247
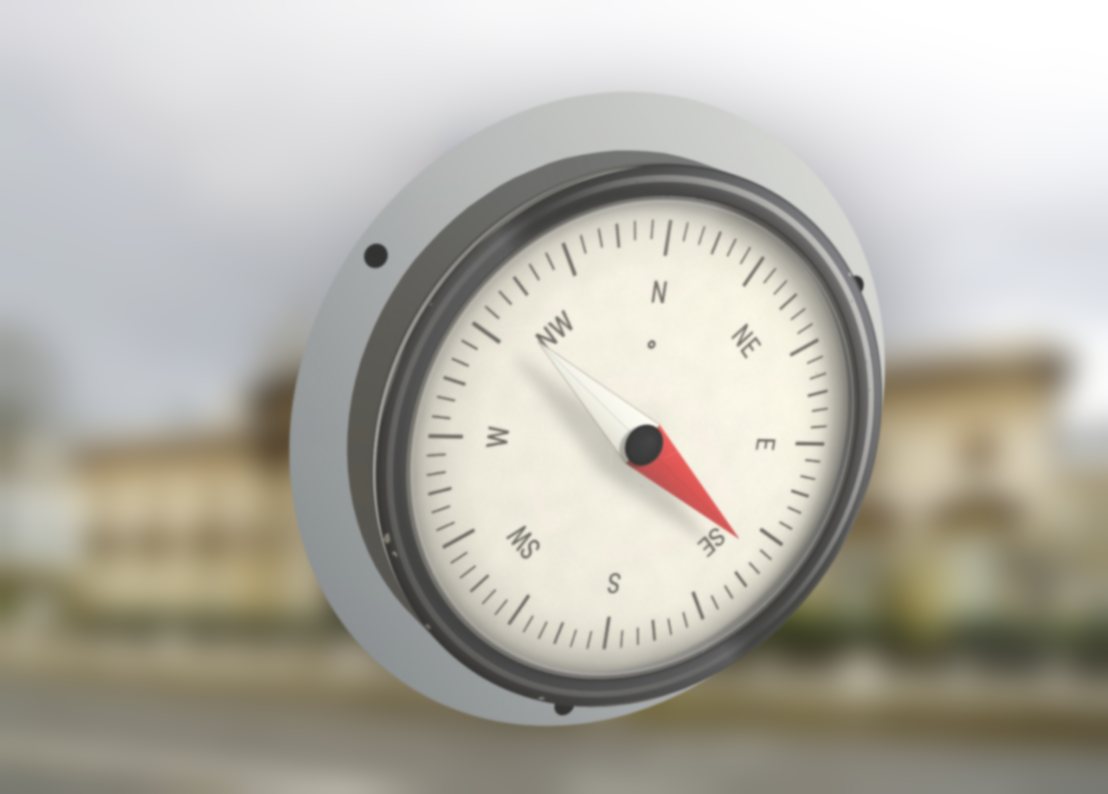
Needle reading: ° 127.5
